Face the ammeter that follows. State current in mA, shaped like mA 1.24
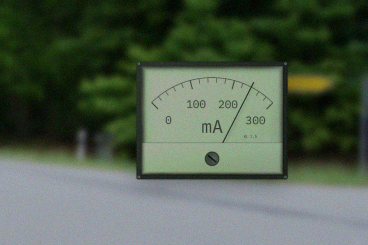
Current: mA 240
